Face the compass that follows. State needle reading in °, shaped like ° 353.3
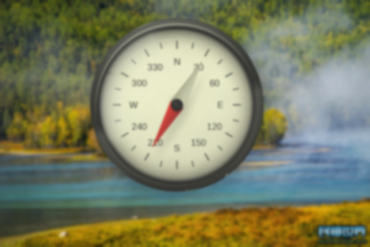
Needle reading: ° 210
